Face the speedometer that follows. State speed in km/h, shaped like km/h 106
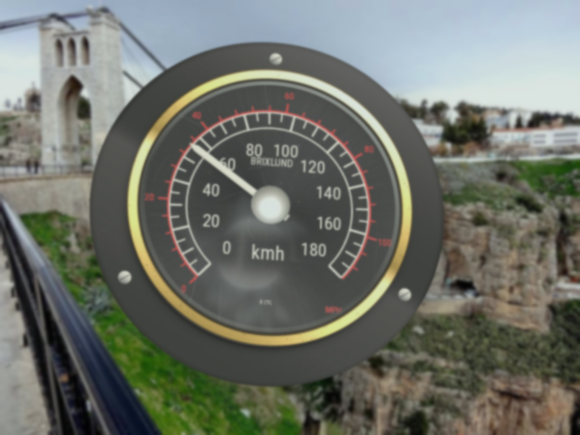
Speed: km/h 55
